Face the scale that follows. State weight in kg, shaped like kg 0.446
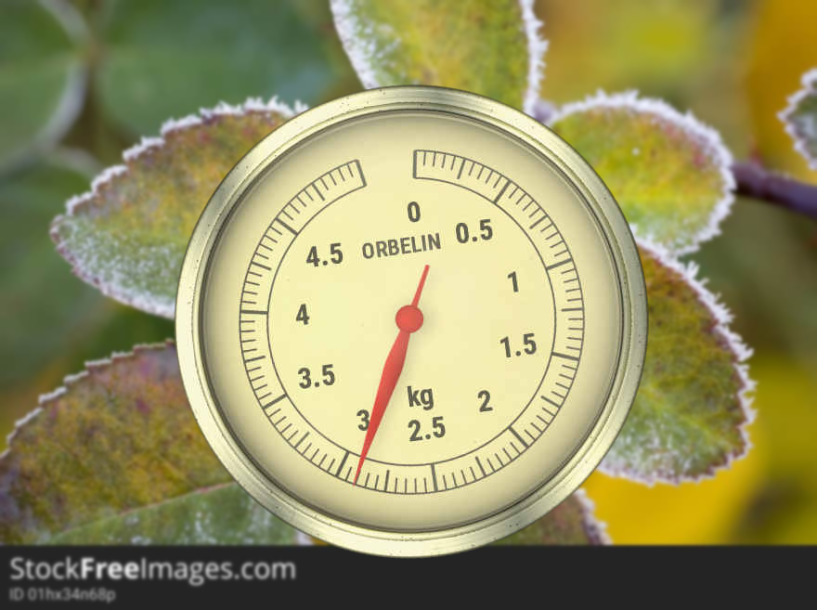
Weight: kg 2.9
